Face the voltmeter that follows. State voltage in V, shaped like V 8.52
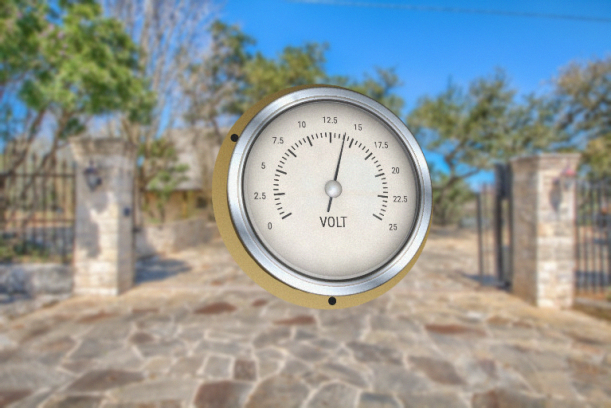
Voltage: V 14
